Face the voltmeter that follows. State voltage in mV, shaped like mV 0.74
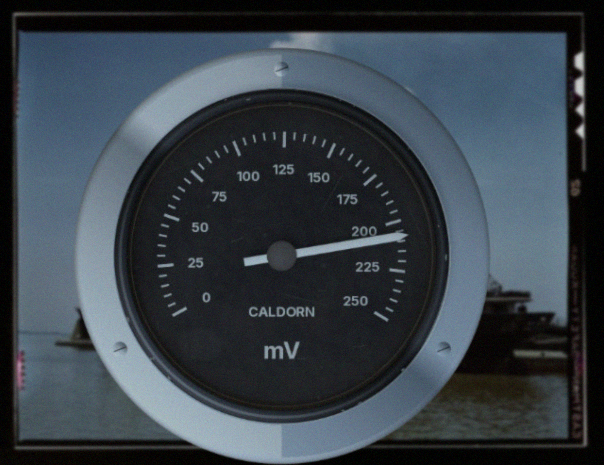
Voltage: mV 207.5
